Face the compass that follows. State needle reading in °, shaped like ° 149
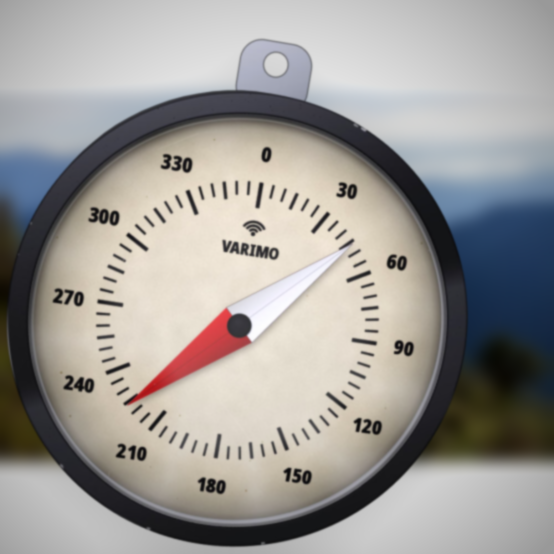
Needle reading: ° 225
